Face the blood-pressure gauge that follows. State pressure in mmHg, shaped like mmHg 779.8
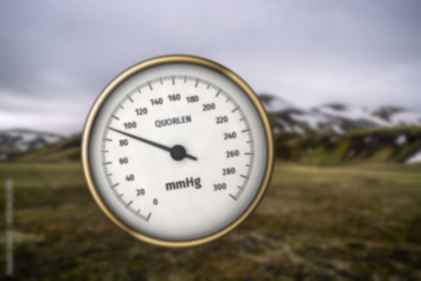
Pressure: mmHg 90
